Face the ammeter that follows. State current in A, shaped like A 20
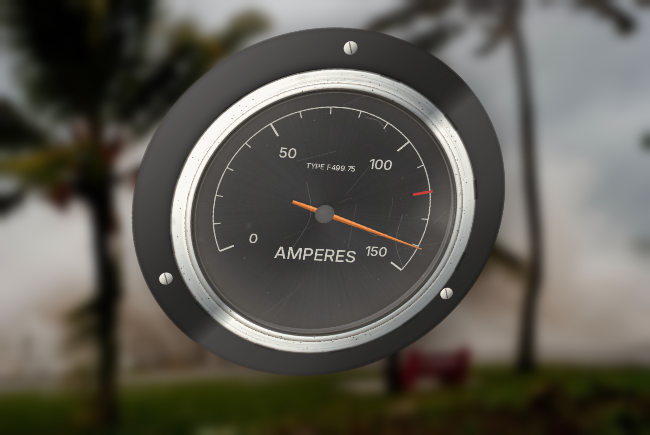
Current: A 140
